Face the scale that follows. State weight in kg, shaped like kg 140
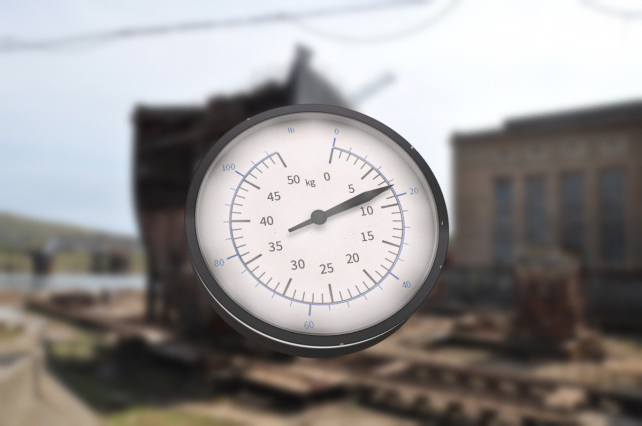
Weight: kg 8
